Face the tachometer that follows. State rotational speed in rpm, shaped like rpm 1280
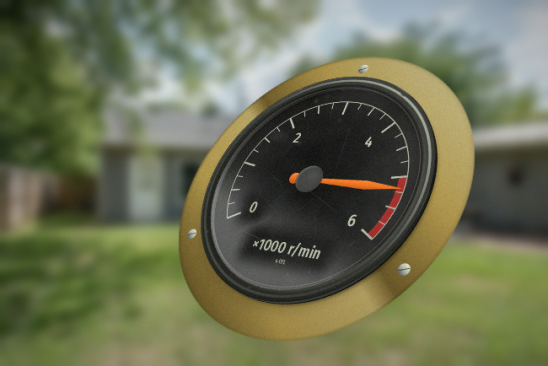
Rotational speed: rpm 5250
